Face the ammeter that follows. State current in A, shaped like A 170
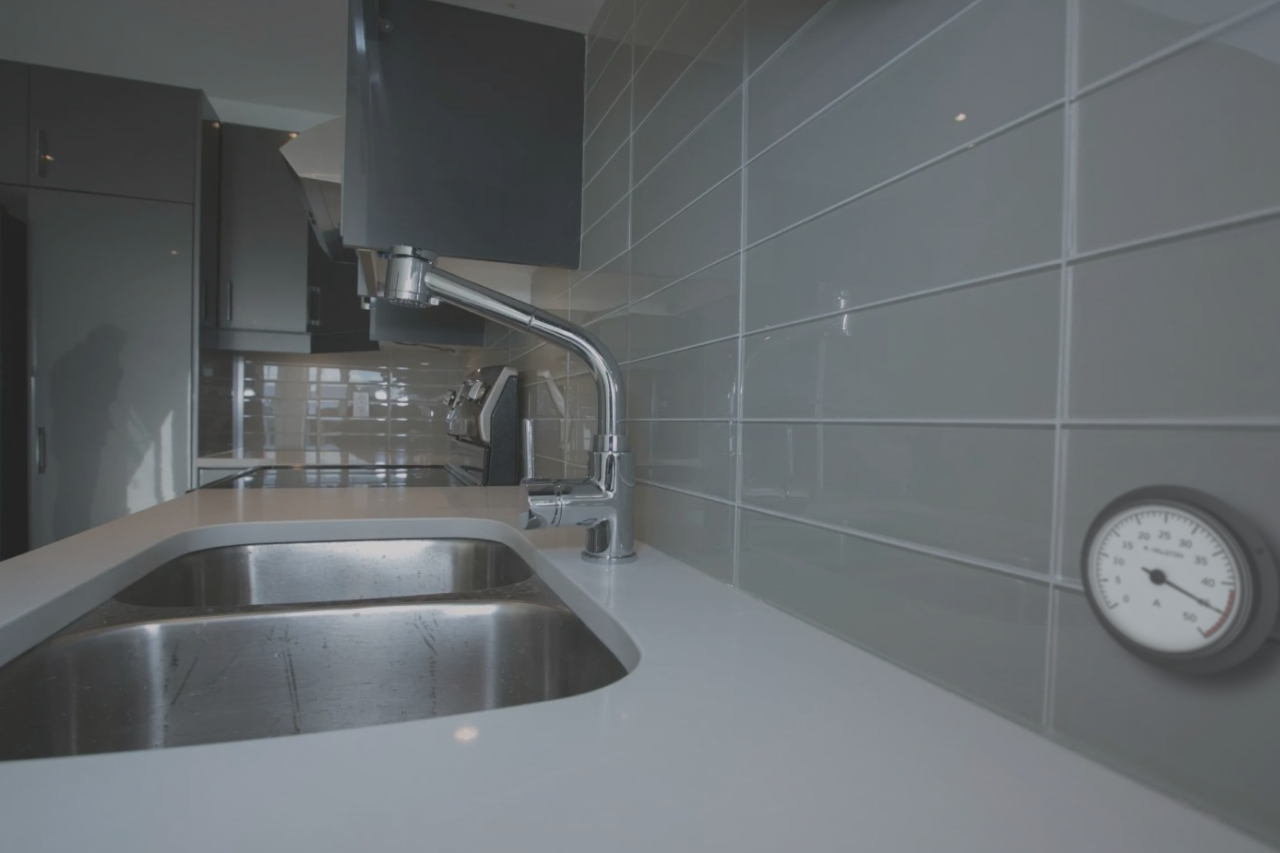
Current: A 45
